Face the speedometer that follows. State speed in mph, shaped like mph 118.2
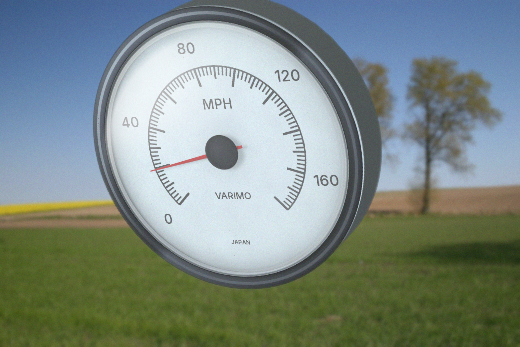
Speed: mph 20
